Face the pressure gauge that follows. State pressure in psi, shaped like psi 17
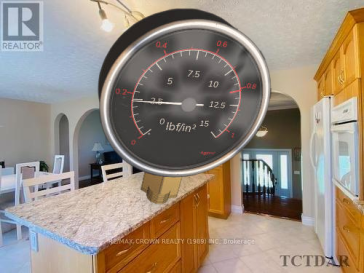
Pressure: psi 2.5
